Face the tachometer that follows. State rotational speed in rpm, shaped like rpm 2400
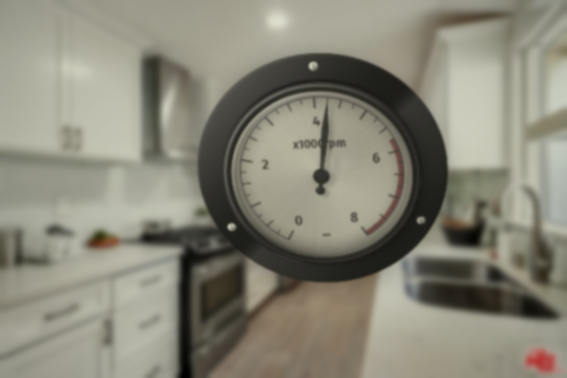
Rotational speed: rpm 4250
